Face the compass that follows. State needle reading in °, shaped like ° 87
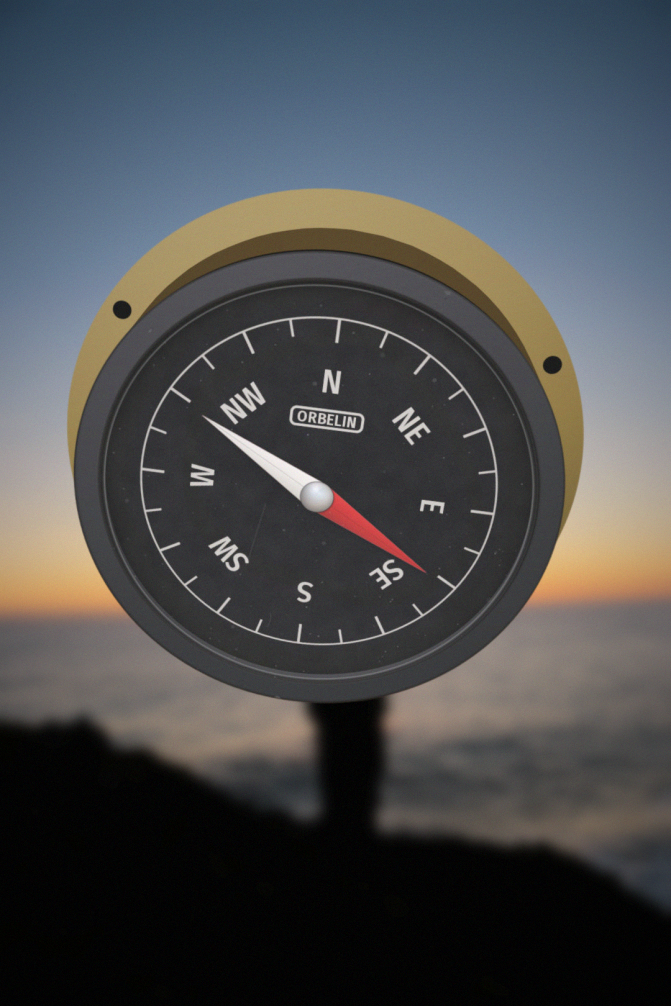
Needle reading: ° 120
